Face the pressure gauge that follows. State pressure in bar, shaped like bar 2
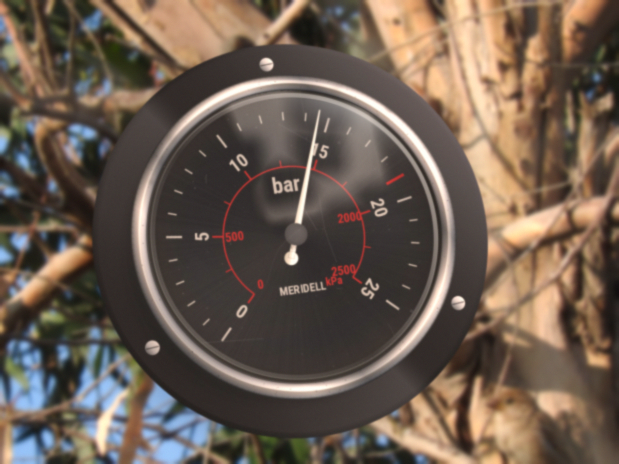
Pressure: bar 14.5
